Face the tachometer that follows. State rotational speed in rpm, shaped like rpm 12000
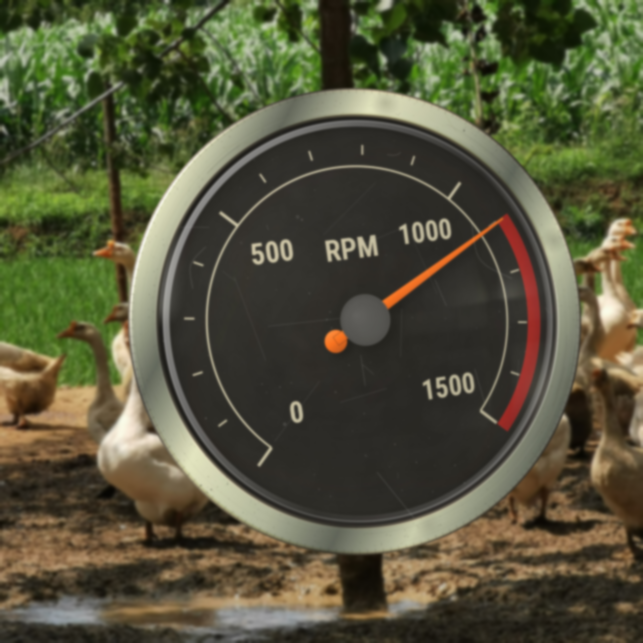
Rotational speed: rpm 1100
